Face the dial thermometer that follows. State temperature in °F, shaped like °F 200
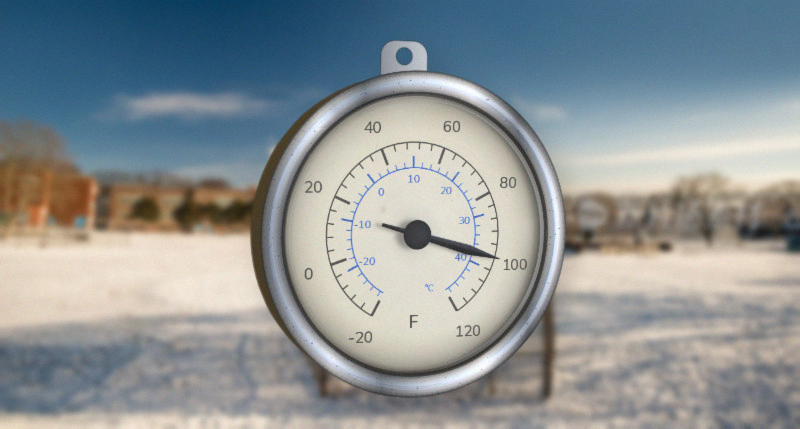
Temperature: °F 100
